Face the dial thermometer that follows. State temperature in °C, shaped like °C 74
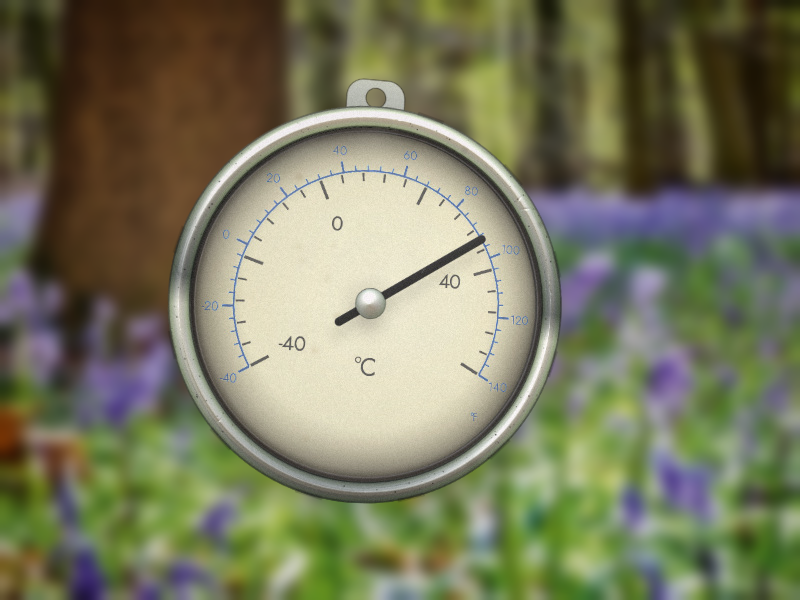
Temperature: °C 34
